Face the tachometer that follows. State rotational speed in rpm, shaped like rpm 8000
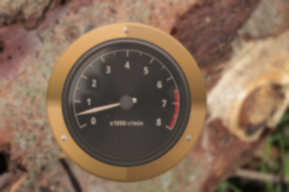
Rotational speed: rpm 500
